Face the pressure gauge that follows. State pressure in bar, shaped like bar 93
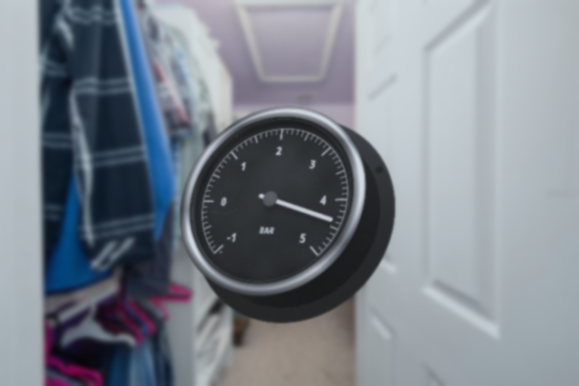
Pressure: bar 4.4
